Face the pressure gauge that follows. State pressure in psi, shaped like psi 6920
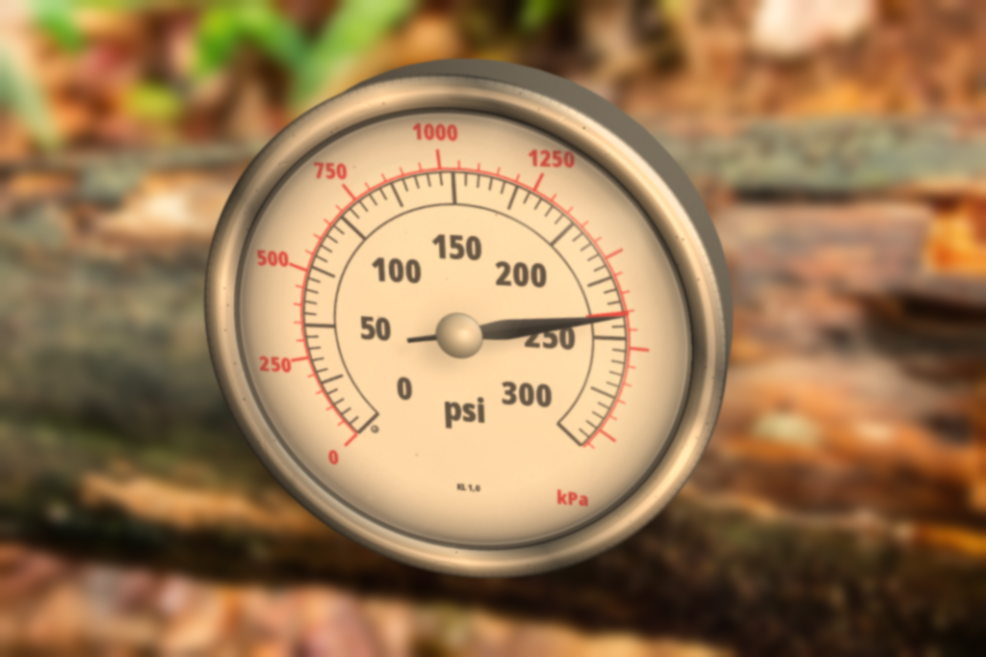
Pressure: psi 240
